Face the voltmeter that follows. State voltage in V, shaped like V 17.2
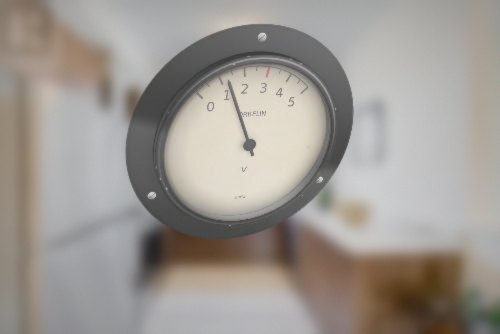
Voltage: V 1.25
